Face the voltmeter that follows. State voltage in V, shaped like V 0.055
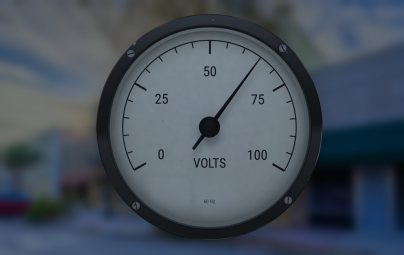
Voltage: V 65
